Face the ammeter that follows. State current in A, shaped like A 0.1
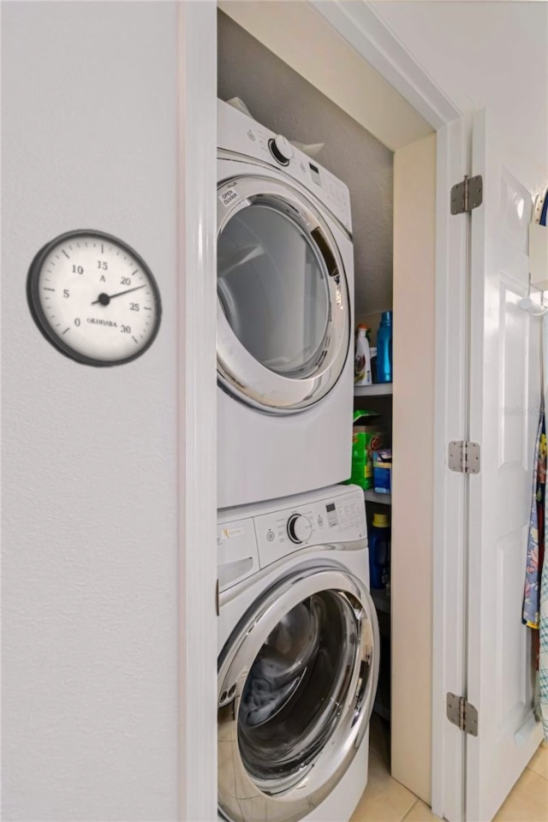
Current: A 22
